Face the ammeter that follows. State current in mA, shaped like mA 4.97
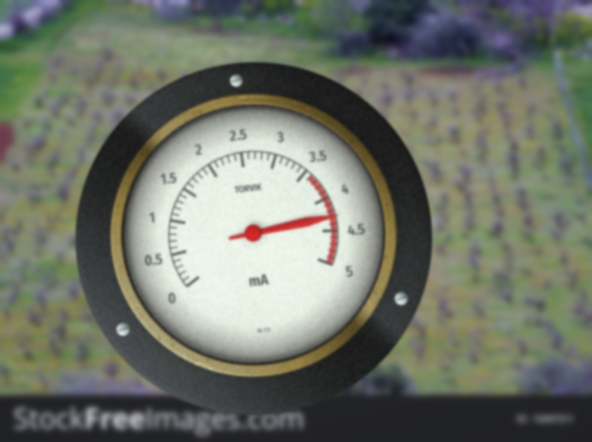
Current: mA 4.3
